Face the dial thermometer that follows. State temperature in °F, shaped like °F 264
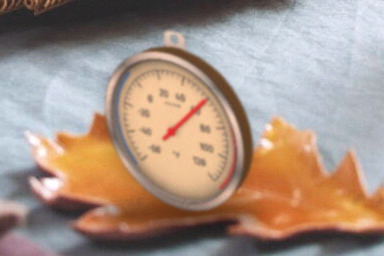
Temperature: °F 60
